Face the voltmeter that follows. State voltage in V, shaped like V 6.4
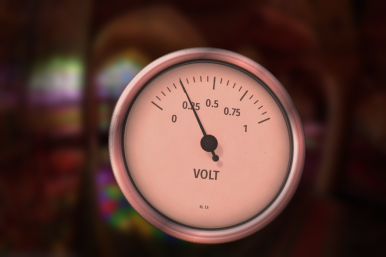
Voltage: V 0.25
